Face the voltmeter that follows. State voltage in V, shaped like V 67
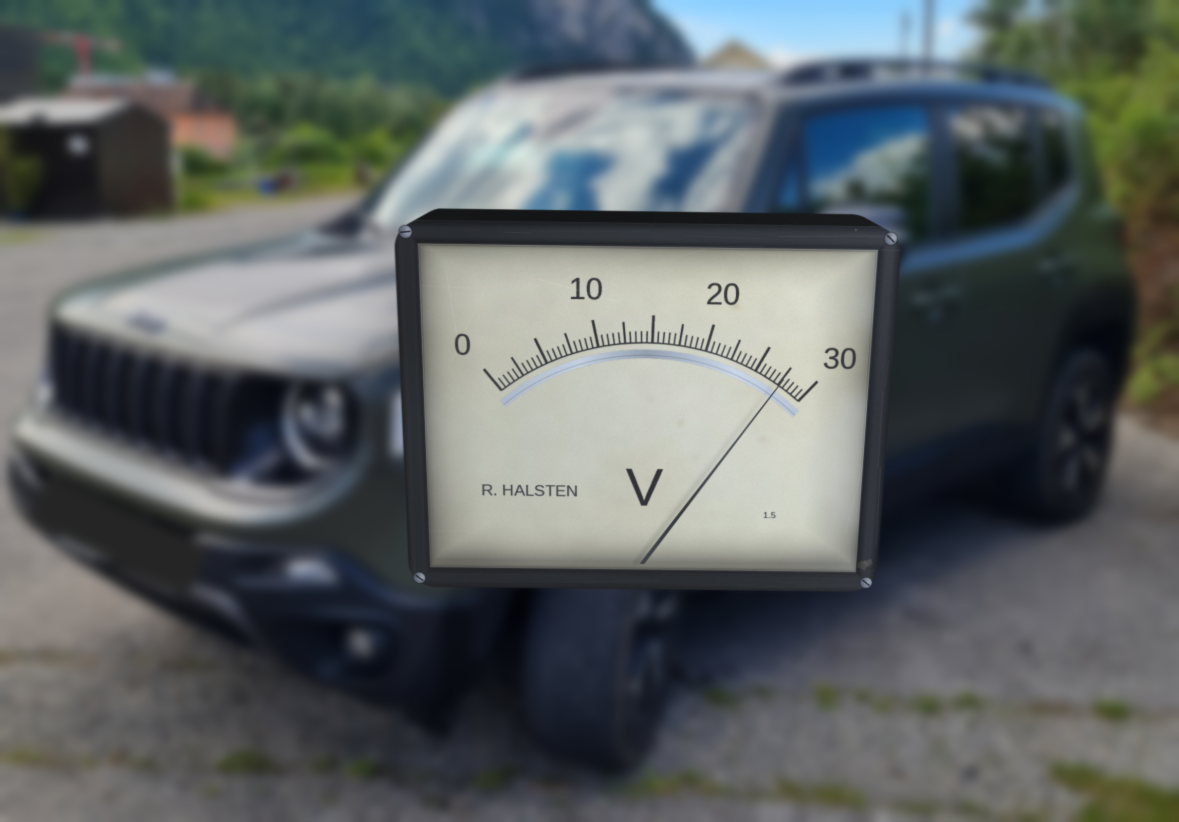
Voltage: V 27.5
